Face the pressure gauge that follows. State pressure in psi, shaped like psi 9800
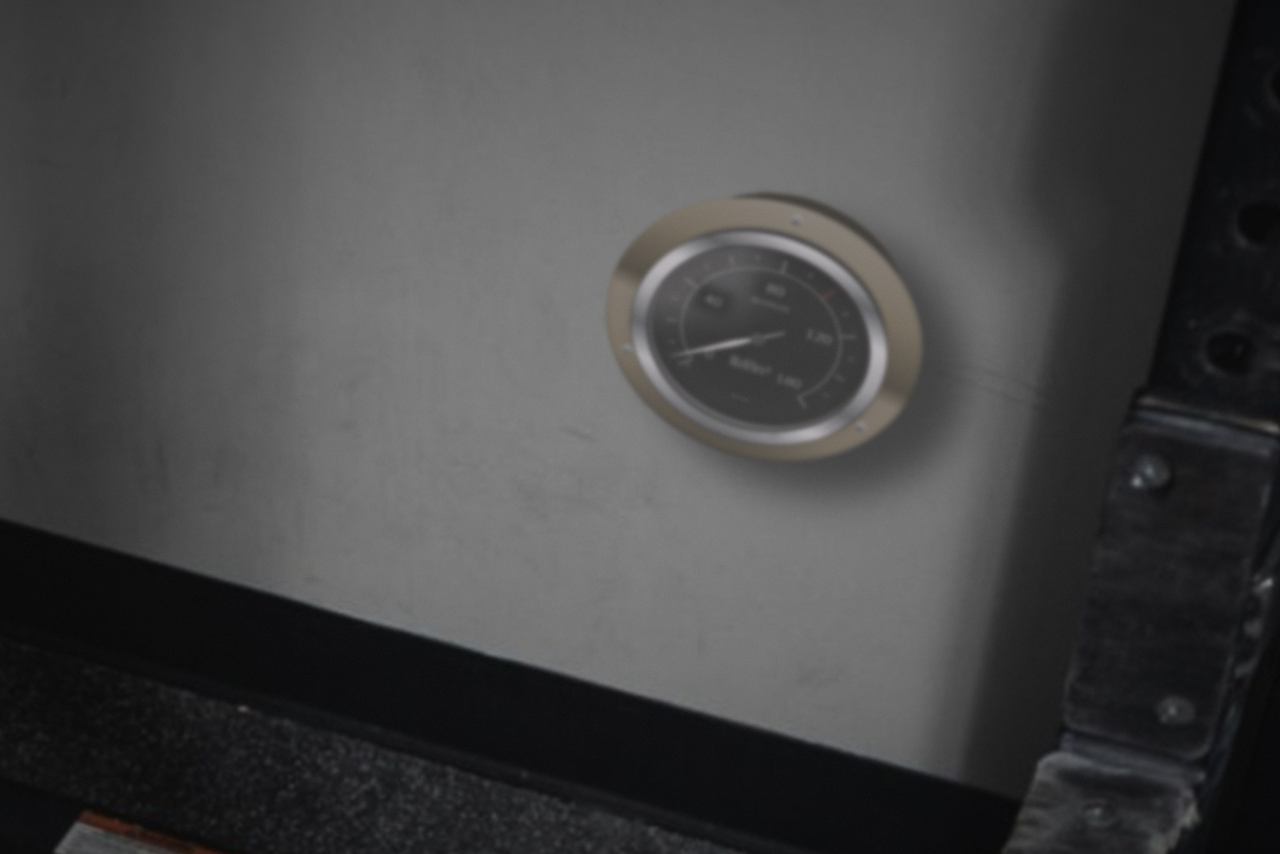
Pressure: psi 5
